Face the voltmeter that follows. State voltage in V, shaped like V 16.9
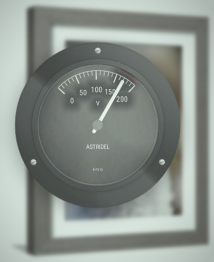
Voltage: V 170
